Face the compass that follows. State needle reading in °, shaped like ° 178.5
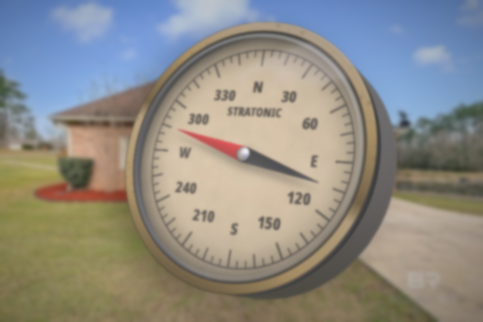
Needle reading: ° 285
